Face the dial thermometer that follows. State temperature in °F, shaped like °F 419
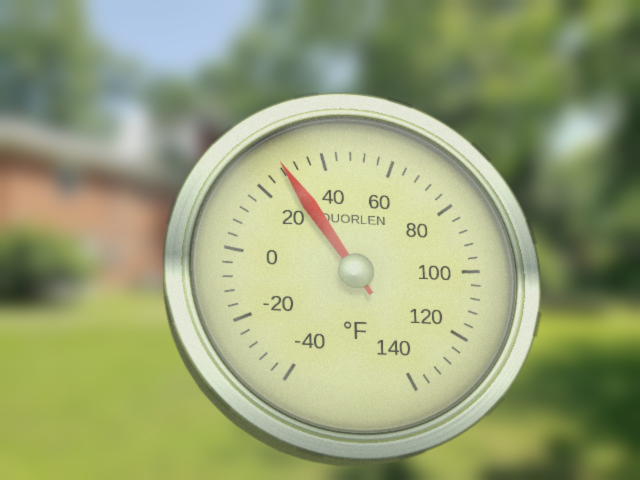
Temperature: °F 28
